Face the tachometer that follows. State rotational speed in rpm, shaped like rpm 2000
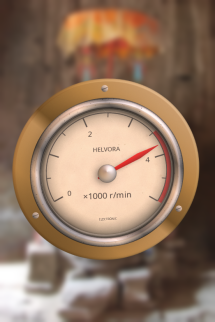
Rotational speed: rpm 3750
